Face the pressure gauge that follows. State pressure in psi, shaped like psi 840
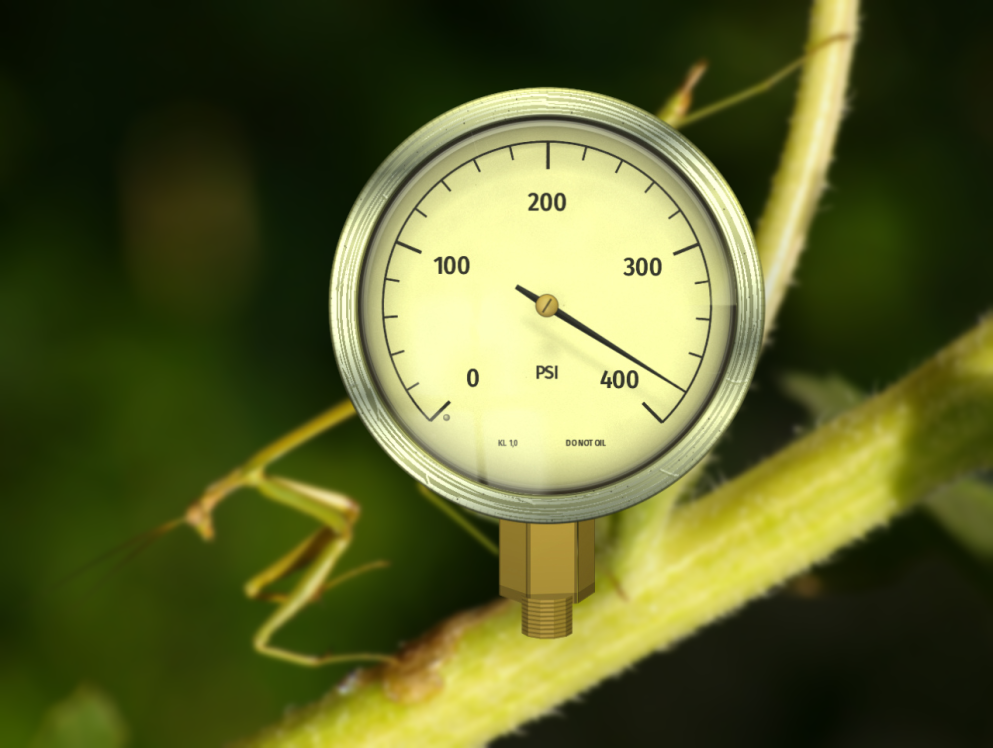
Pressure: psi 380
